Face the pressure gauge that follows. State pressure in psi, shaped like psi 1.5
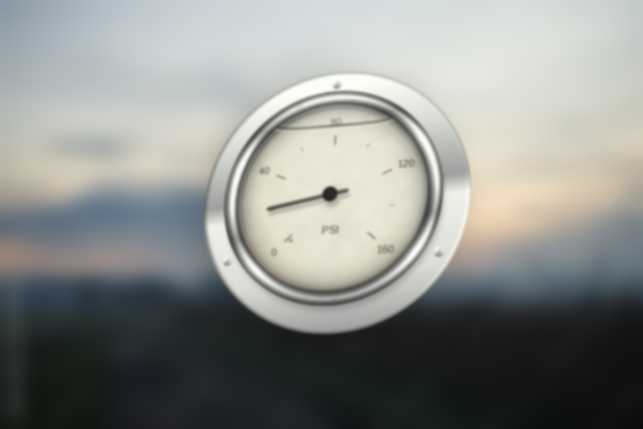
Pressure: psi 20
